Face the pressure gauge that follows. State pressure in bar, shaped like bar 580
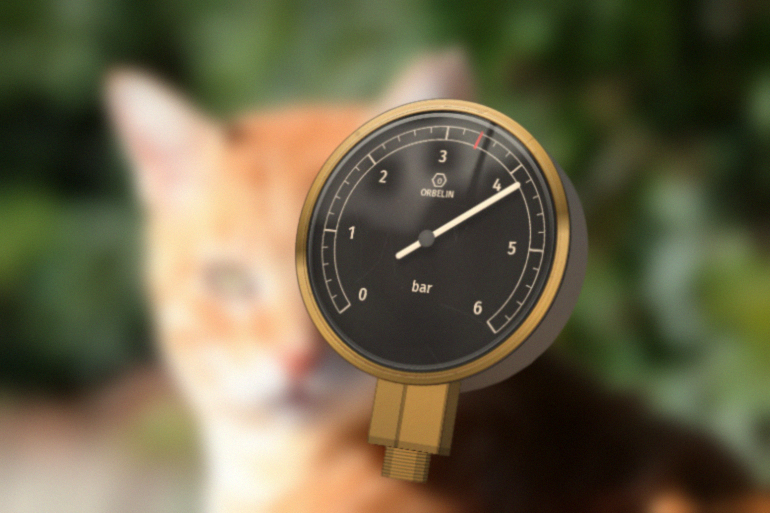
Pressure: bar 4.2
